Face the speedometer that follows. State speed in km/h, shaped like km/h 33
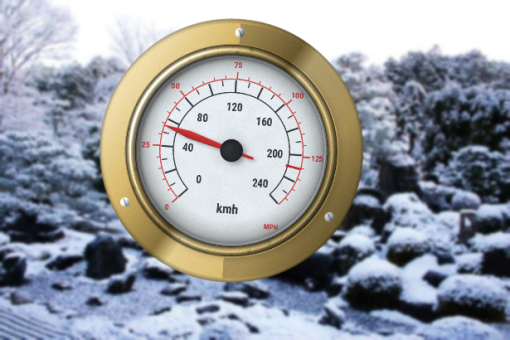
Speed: km/h 55
